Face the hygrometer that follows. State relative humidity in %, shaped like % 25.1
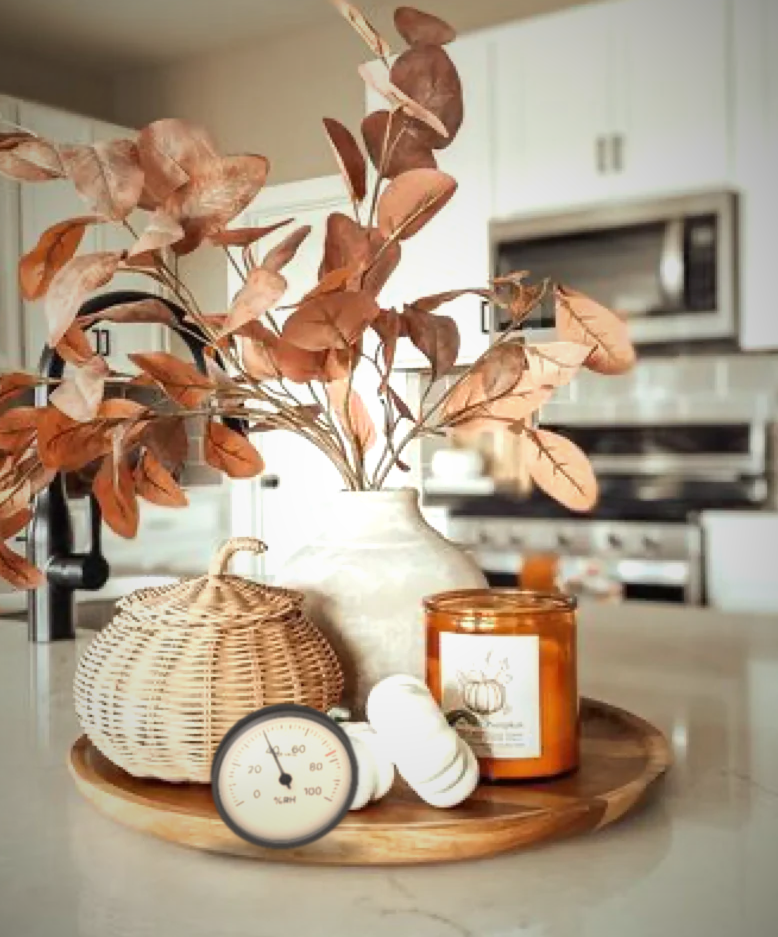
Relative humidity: % 40
